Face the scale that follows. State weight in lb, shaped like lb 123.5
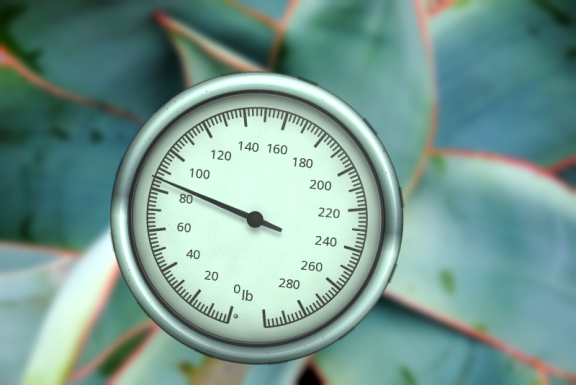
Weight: lb 86
